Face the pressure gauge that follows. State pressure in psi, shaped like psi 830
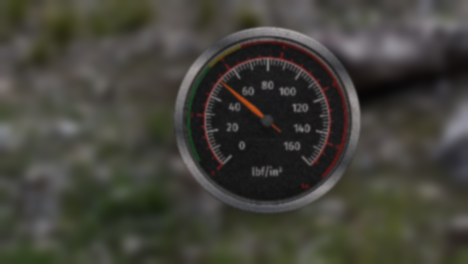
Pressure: psi 50
